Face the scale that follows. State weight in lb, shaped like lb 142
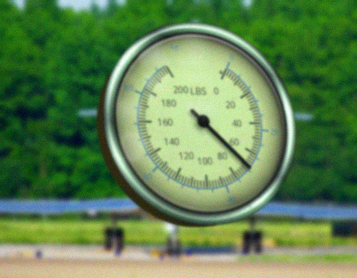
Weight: lb 70
